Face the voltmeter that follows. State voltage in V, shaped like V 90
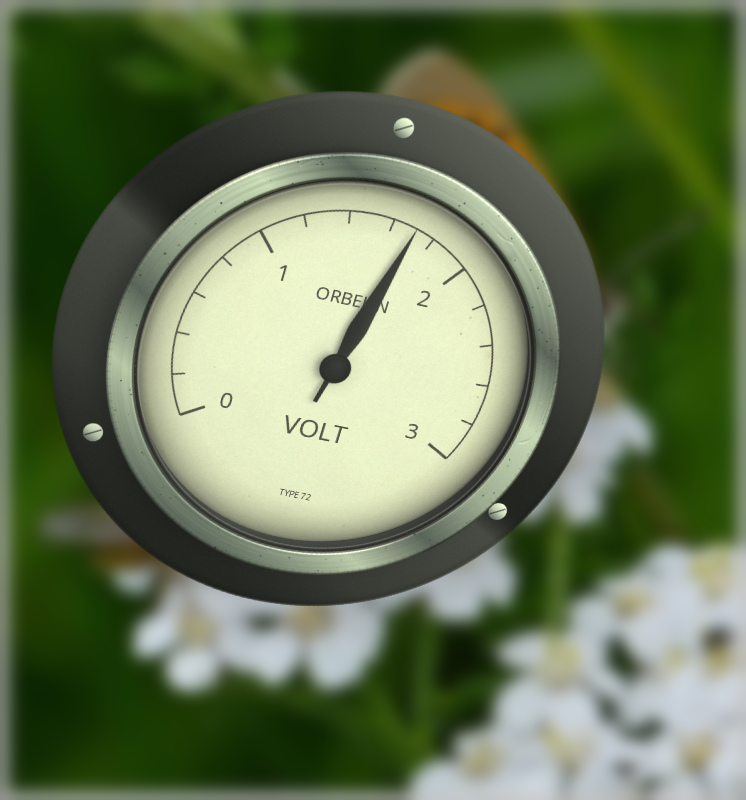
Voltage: V 1.7
